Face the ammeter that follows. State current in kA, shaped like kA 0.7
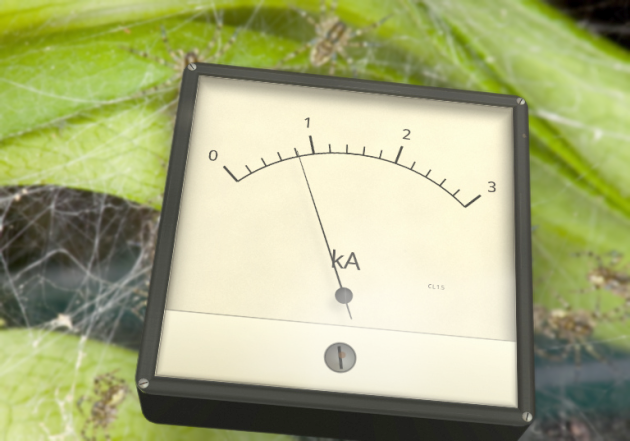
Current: kA 0.8
